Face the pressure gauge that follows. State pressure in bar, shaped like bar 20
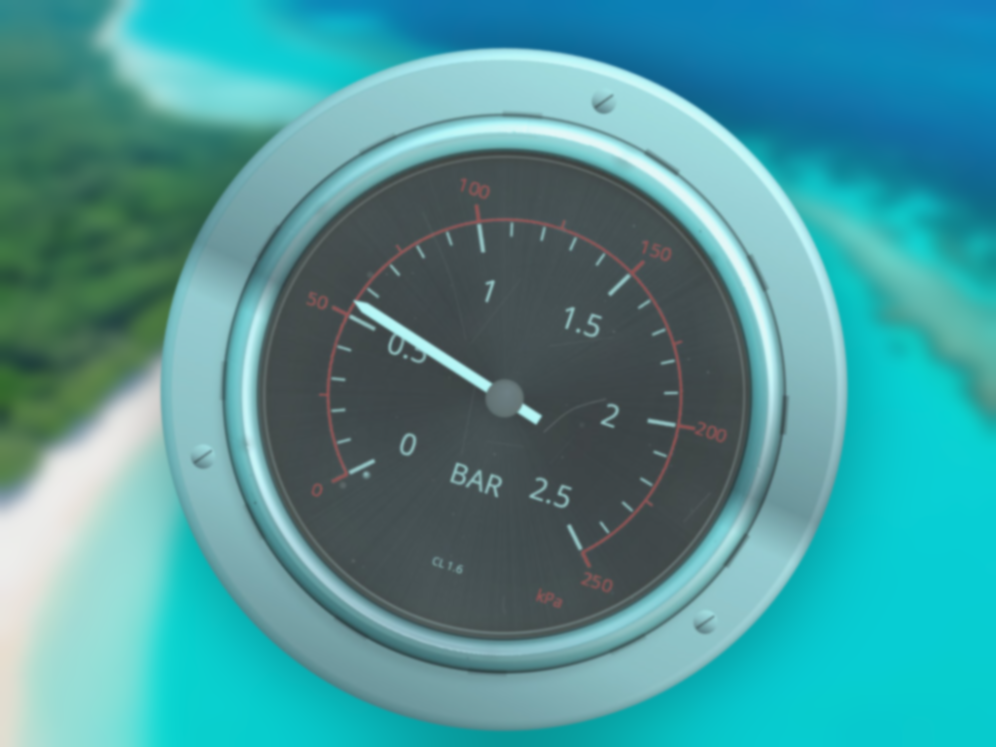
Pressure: bar 0.55
